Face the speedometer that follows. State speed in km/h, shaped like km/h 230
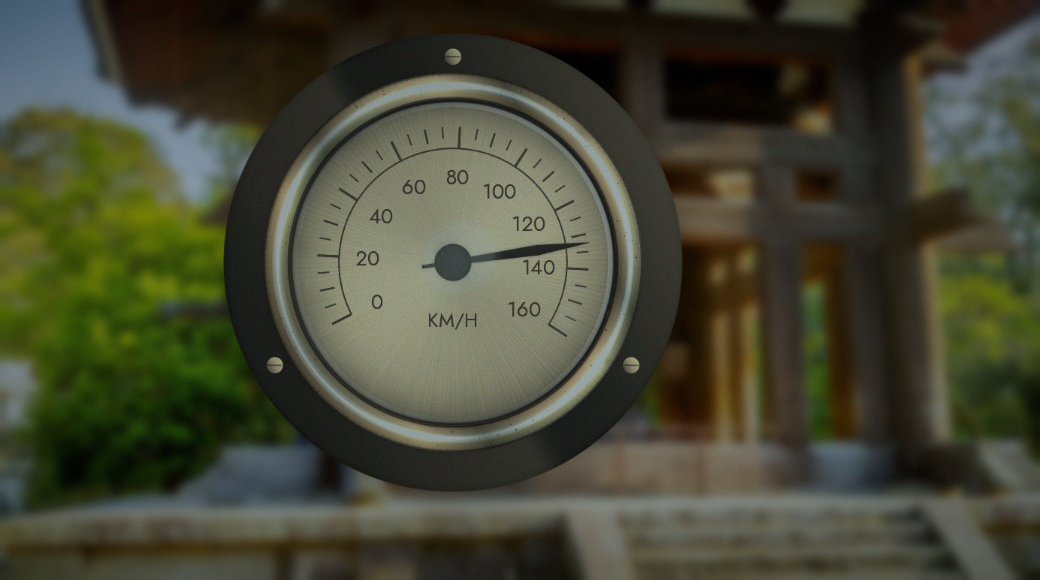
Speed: km/h 132.5
